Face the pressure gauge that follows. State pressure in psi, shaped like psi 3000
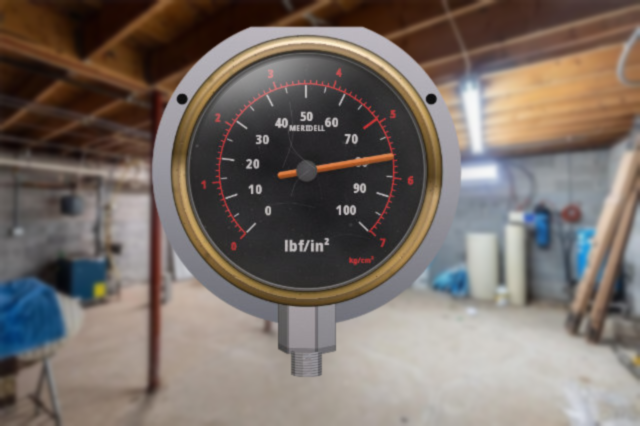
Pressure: psi 80
